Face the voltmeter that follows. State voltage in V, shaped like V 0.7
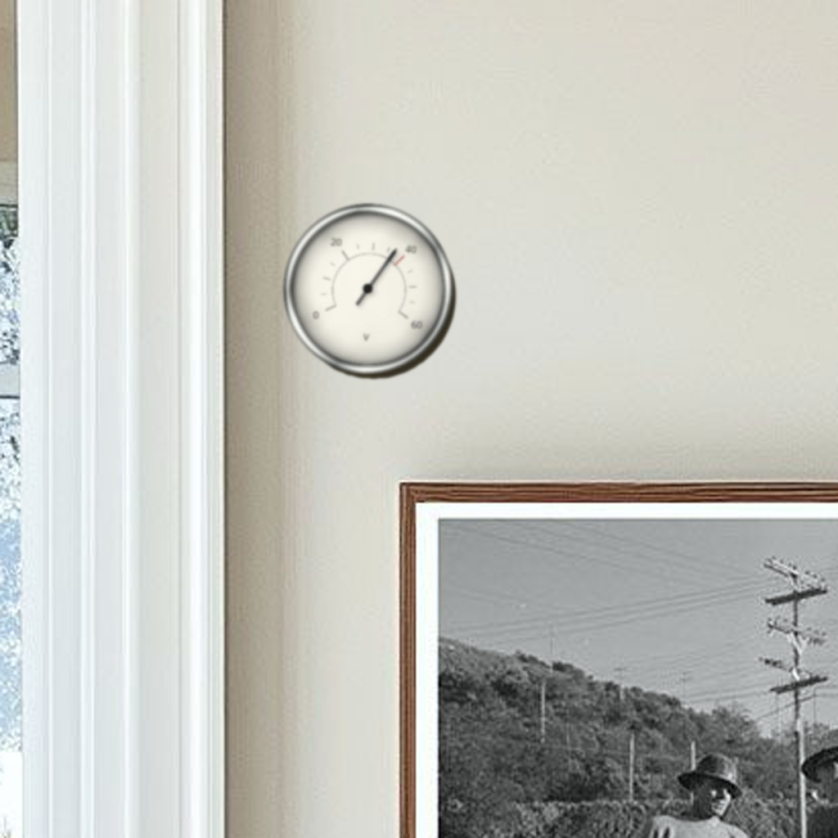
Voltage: V 37.5
